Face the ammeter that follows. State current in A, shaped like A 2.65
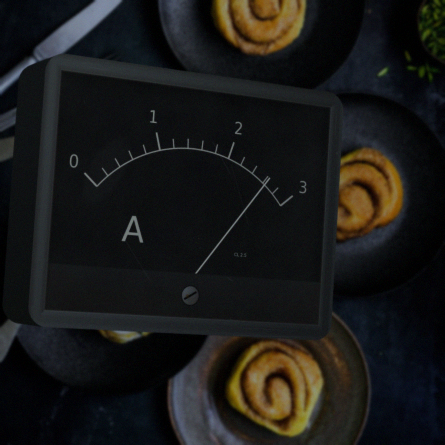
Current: A 2.6
